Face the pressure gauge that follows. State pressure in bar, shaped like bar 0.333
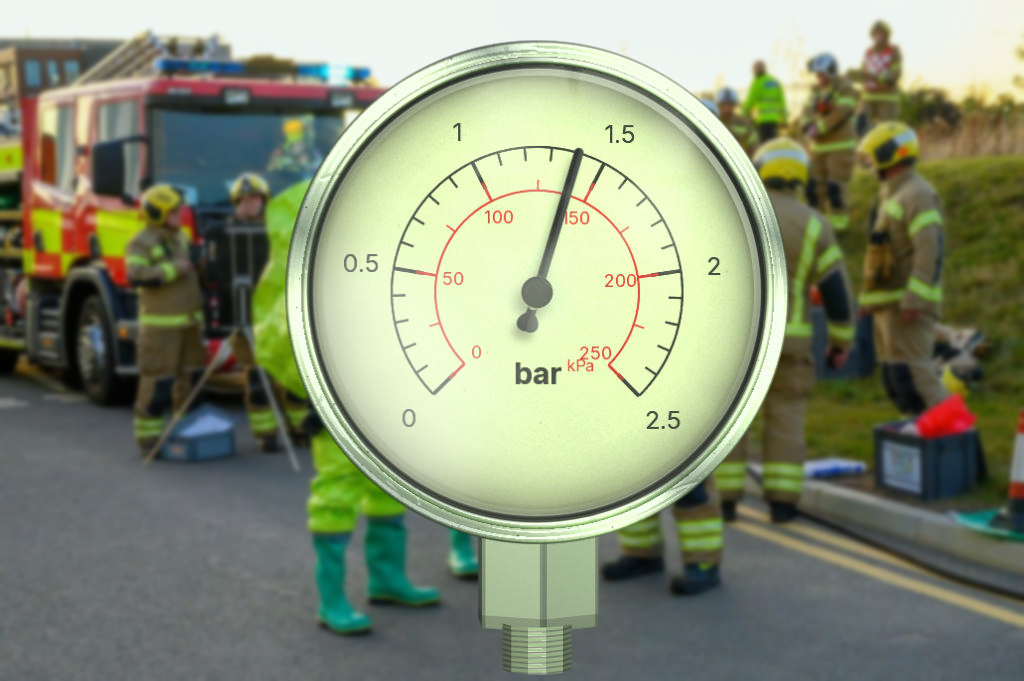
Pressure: bar 1.4
